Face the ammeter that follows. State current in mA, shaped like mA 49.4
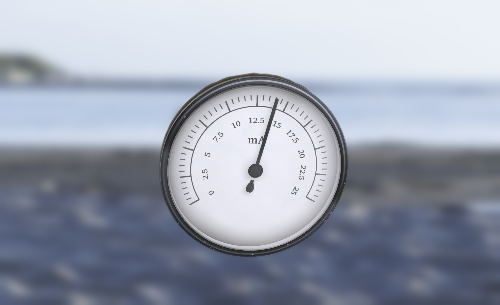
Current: mA 14
